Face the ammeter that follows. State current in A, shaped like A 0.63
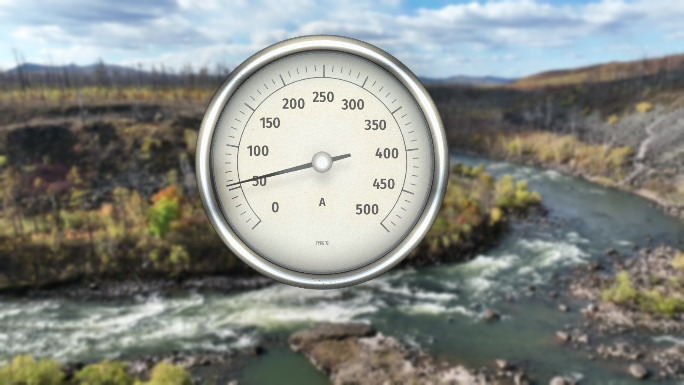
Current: A 55
